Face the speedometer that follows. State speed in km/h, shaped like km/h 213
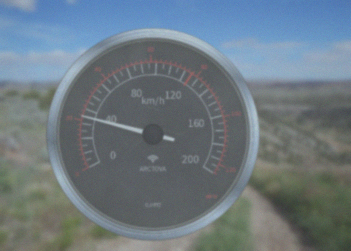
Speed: km/h 35
